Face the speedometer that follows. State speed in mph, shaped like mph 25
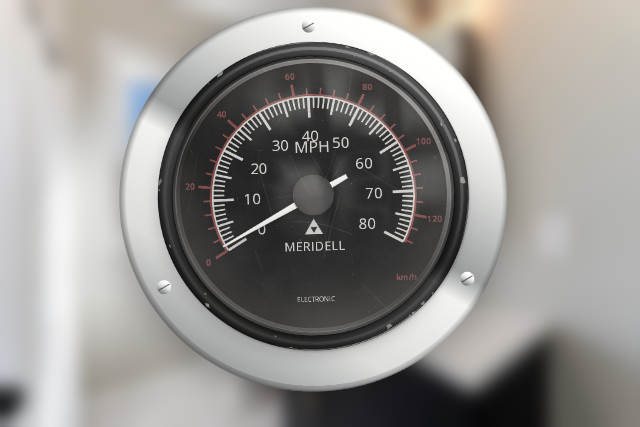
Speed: mph 1
